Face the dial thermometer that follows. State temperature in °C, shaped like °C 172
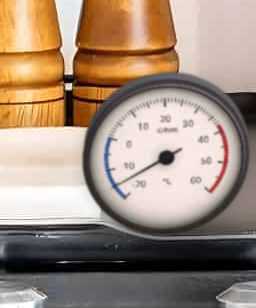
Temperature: °C -15
